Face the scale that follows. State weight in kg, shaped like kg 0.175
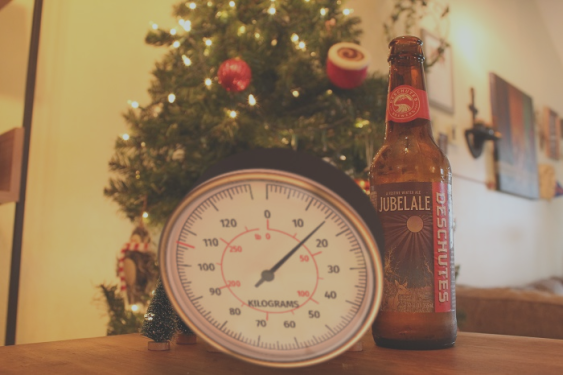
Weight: kg 15
